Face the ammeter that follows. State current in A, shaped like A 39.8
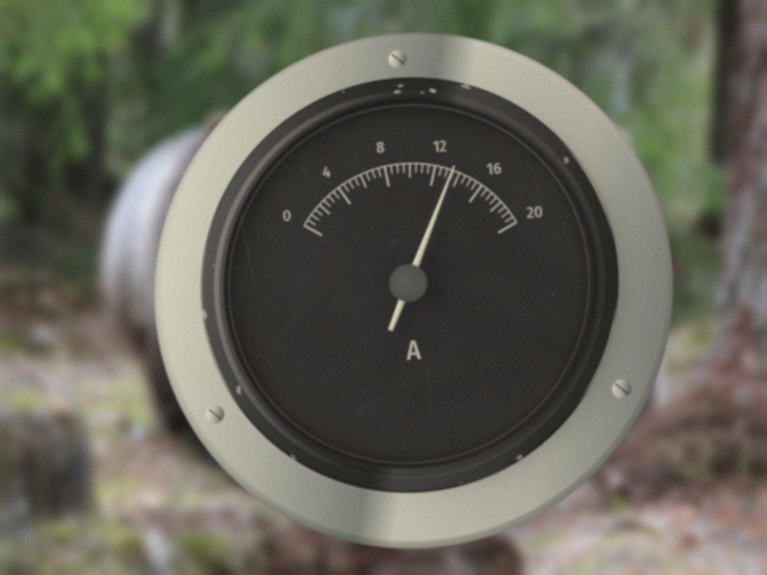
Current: A 13.5
